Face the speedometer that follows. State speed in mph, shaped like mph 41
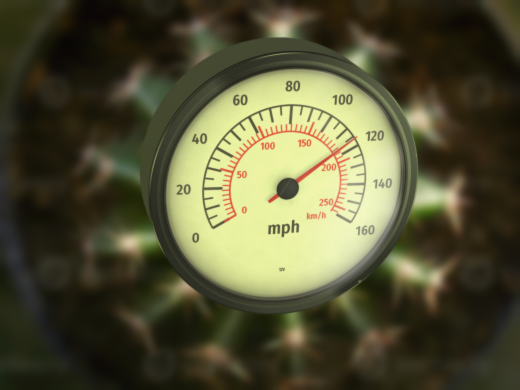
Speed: mph 115
